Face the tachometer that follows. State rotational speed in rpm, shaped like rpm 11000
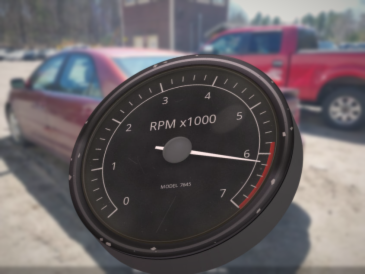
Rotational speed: rpm 6200
